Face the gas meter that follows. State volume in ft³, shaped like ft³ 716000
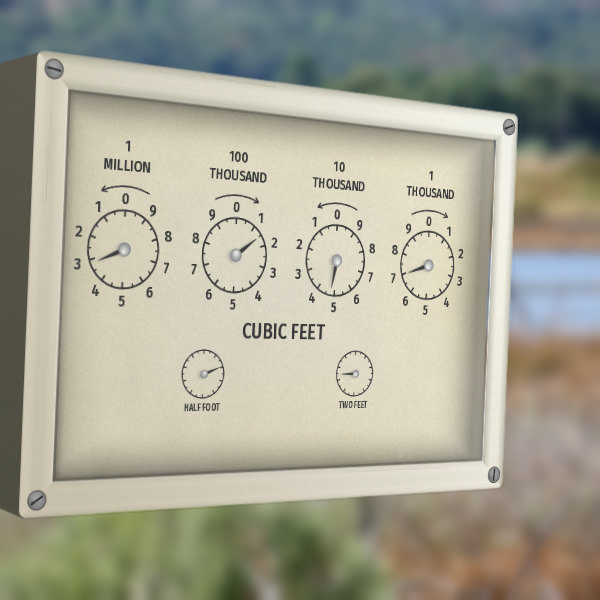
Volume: ft³ 314700
